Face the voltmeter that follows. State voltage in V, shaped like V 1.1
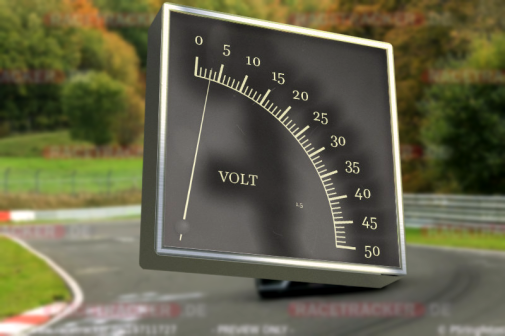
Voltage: V 3
